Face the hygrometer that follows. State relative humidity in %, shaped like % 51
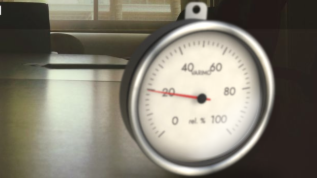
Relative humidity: % 20
